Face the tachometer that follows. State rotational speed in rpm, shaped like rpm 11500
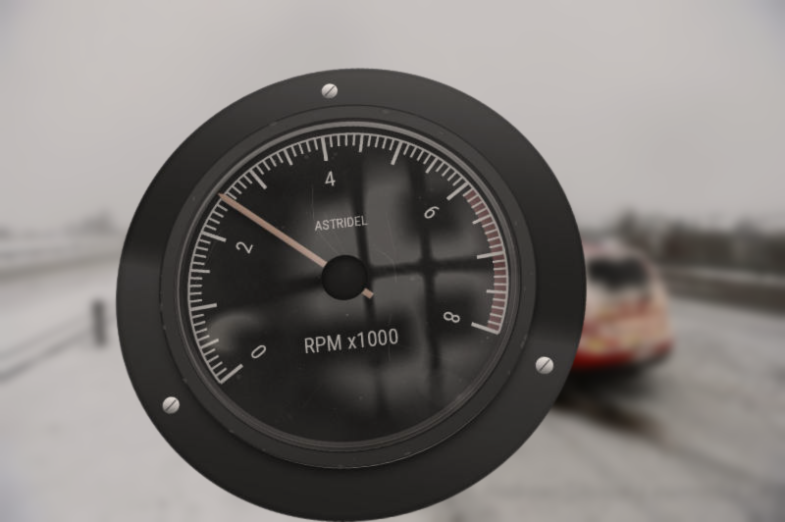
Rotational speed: rpm 2500
